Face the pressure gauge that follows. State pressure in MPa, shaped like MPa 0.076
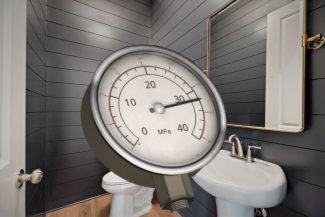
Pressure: MPa 32
